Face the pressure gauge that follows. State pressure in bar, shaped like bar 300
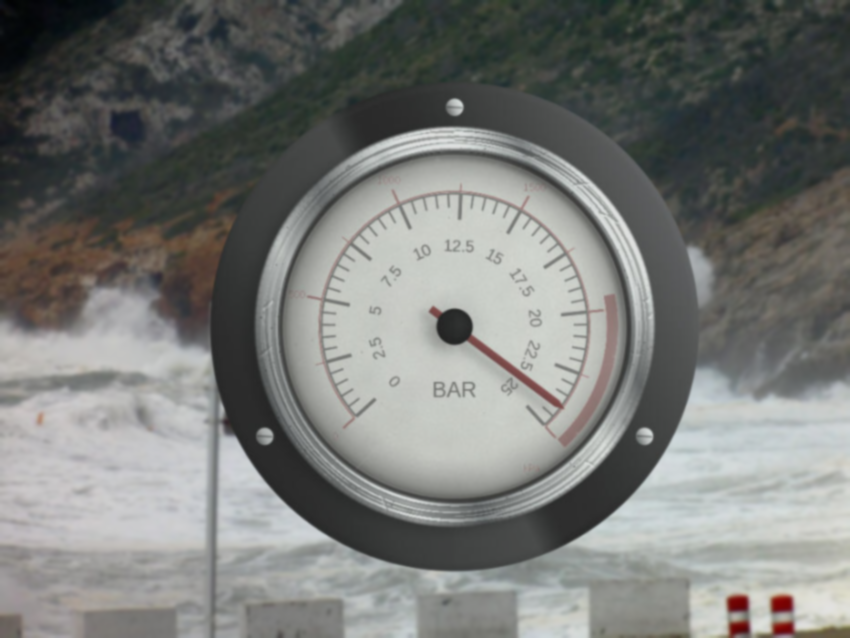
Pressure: bar 24
